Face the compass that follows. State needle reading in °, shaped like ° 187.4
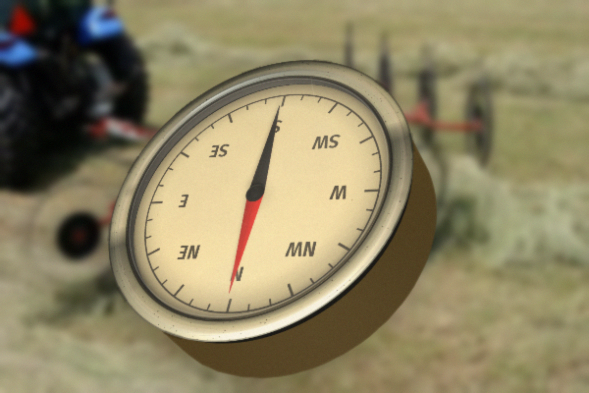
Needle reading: ° 0
